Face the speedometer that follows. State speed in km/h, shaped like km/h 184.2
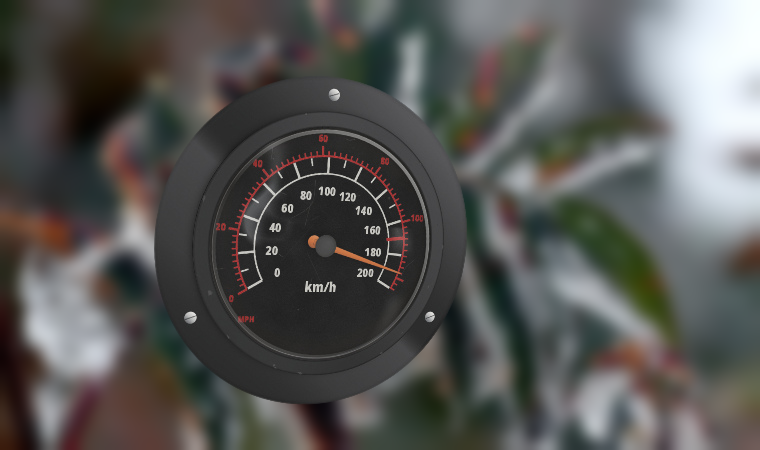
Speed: km/h 190
